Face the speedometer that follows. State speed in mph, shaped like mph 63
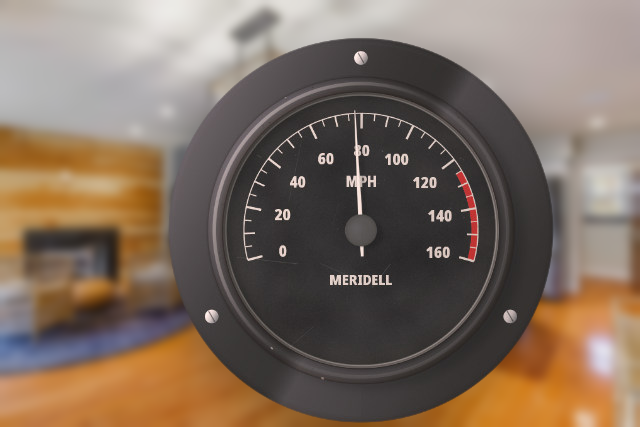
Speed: mph 77.5
